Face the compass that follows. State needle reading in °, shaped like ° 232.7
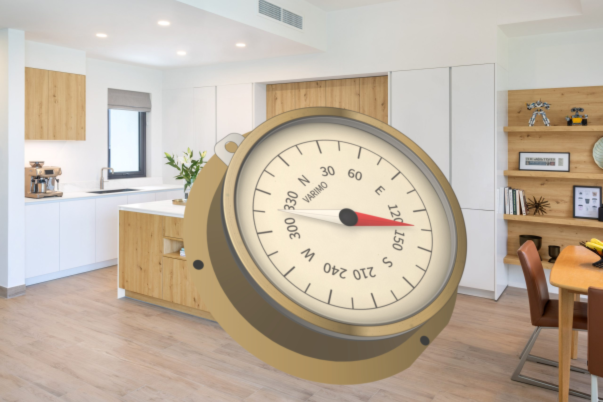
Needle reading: ° 135
